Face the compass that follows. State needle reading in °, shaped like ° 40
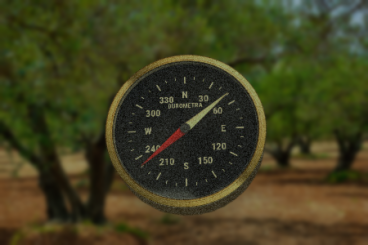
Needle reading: ° 230
